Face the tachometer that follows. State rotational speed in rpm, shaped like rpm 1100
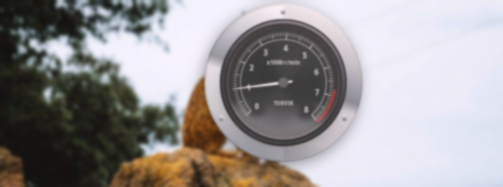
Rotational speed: rpm 1000
